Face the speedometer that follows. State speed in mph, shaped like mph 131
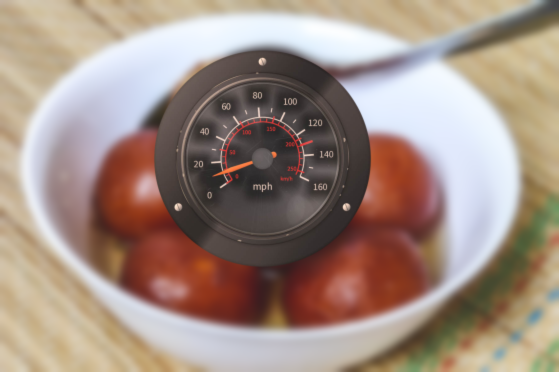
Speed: mph 10
